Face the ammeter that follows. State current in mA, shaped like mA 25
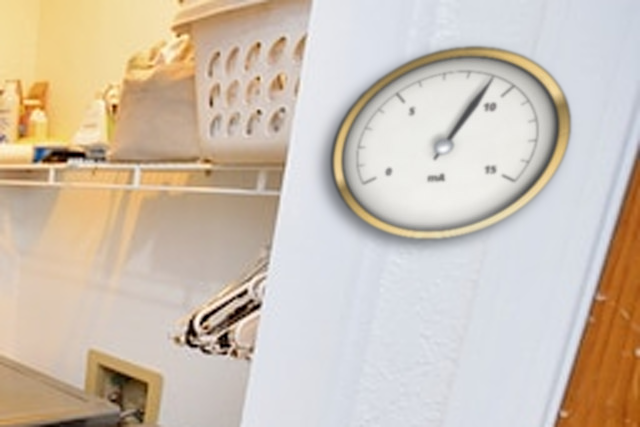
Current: mA 9
